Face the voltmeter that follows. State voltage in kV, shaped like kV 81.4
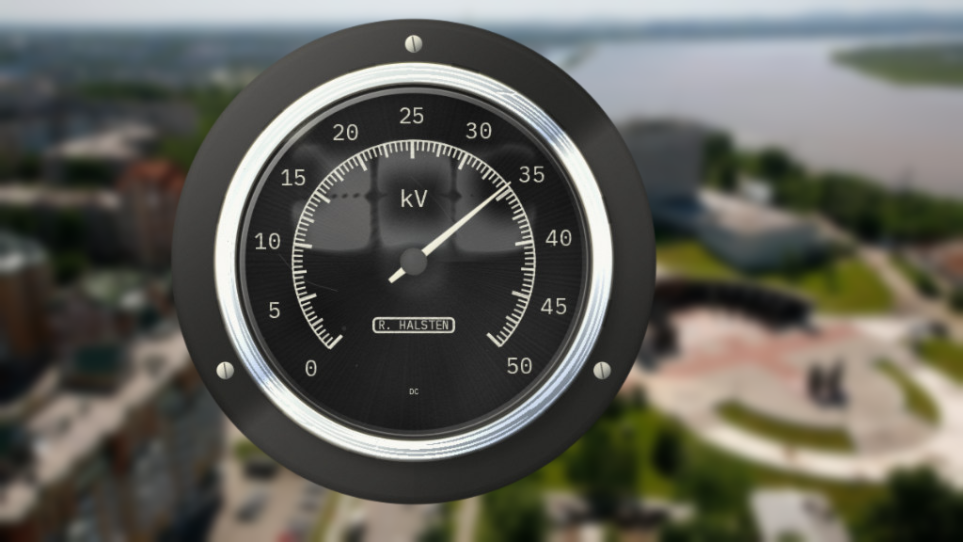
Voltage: kV 34.5
